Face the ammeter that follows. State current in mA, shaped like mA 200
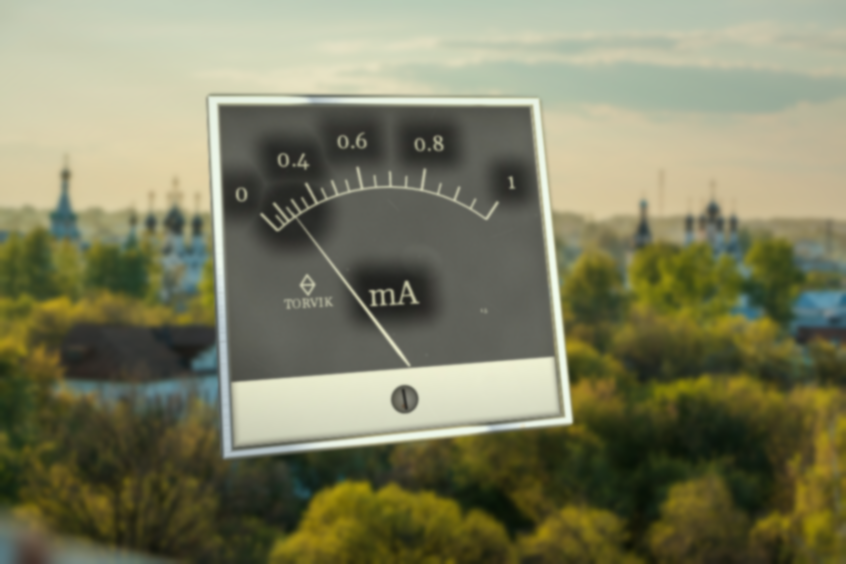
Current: mA 0.25
